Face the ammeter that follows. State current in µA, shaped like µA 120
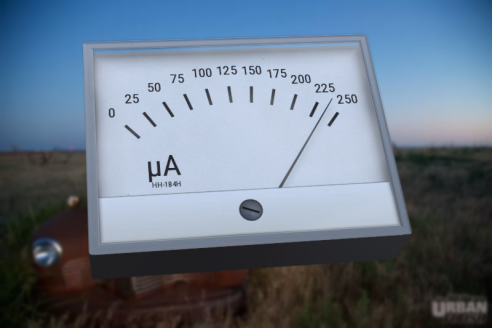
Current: µA 237.5
